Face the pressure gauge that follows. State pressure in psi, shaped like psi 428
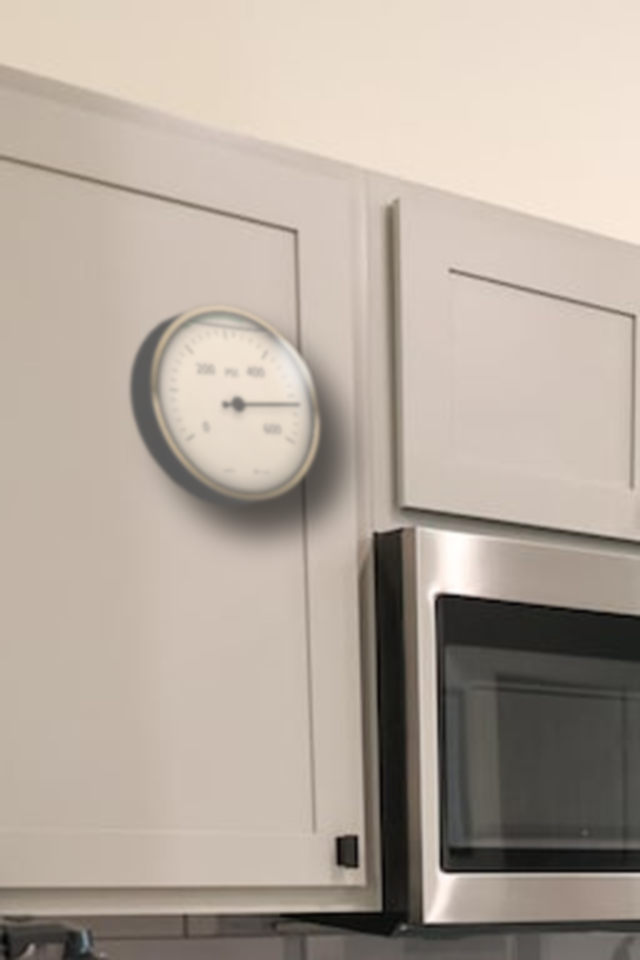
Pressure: psi 520
